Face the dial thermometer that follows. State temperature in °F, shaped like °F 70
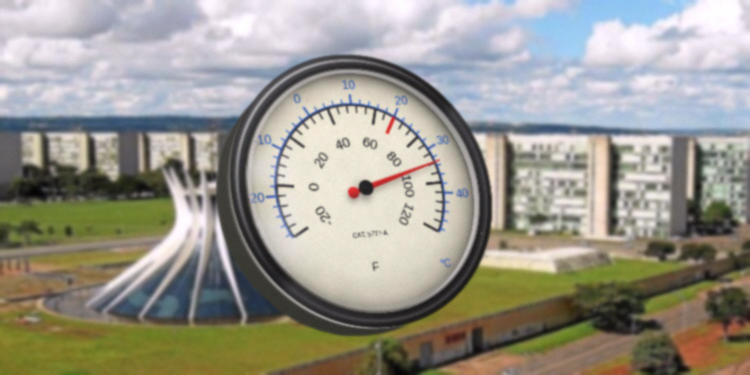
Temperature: °F 92
